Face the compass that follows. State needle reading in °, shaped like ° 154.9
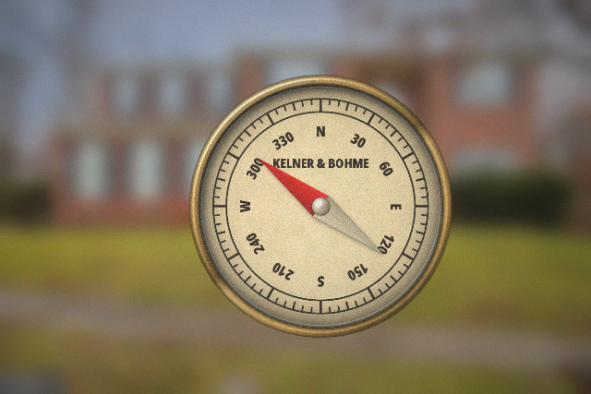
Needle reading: ° 307.5
